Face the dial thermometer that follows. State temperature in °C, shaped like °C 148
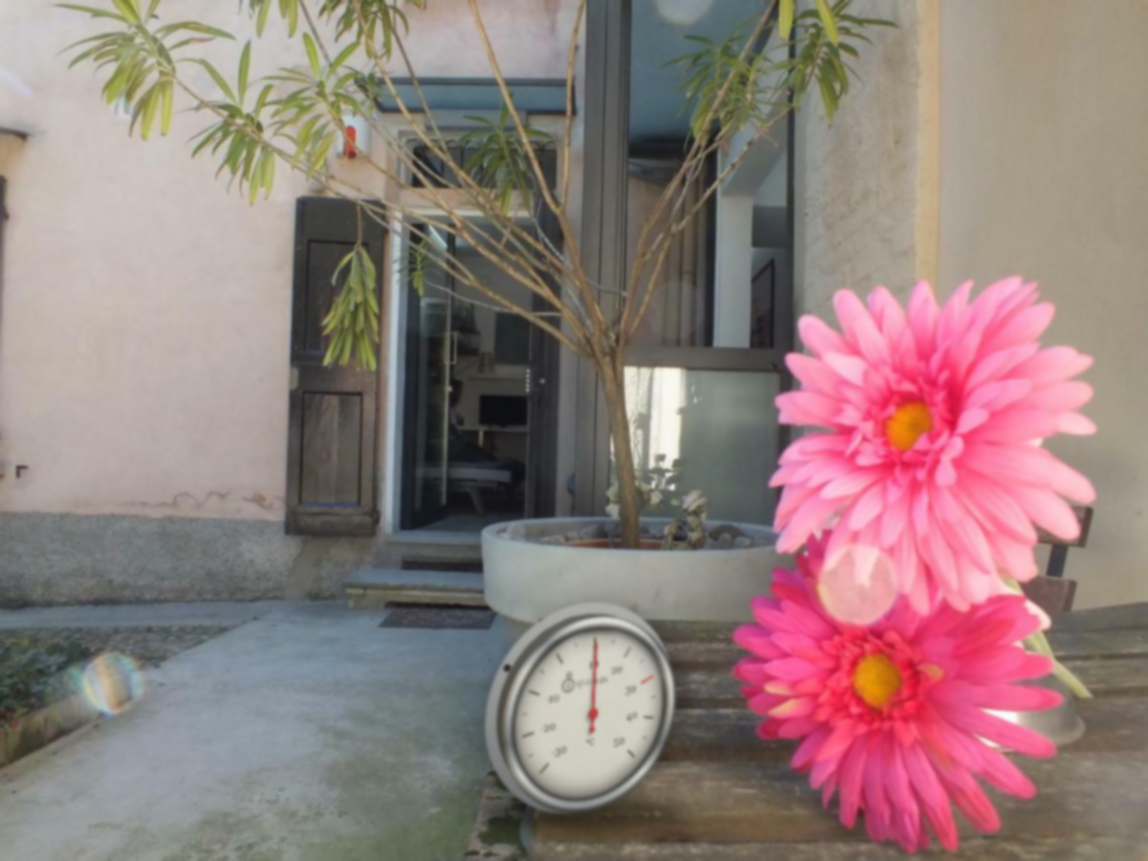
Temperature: °C 10
